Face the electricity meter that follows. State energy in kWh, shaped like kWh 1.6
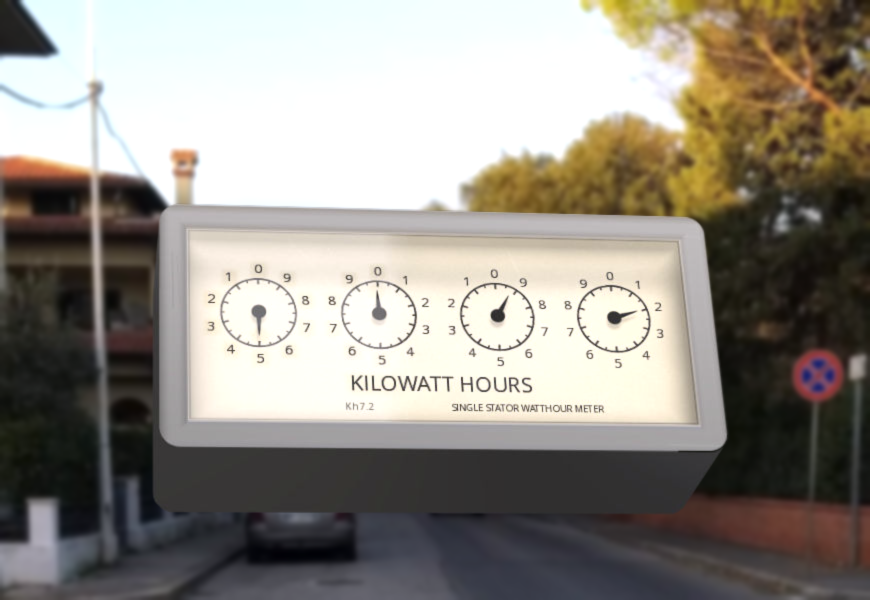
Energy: kWh 4992
